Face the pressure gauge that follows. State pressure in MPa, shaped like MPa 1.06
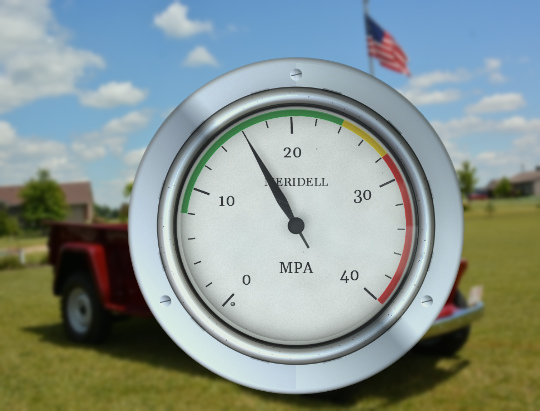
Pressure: MPa 16
